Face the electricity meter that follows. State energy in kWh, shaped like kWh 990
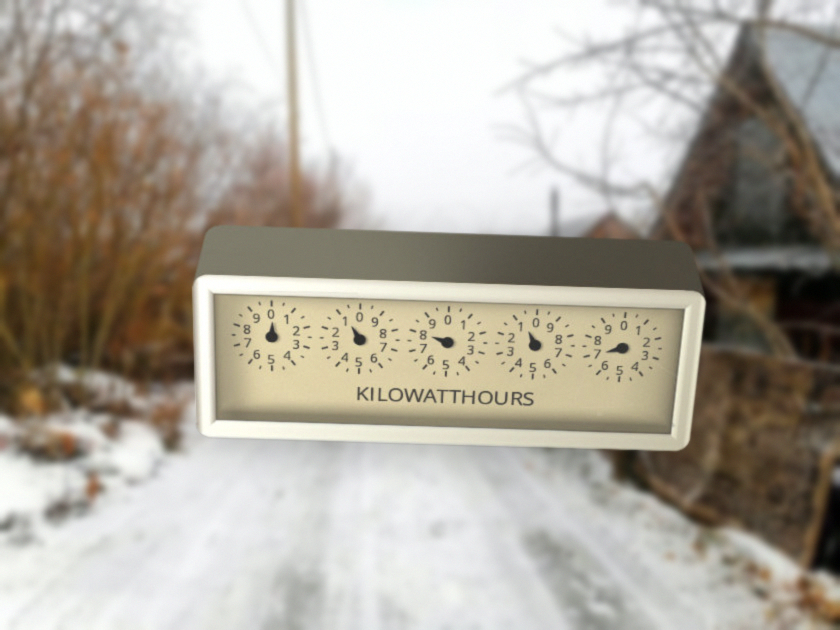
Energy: kWh 807
